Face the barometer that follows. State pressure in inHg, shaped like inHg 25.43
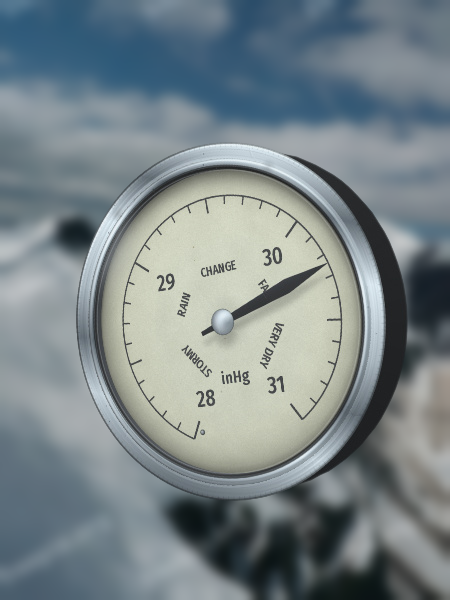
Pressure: inHg 30.25
